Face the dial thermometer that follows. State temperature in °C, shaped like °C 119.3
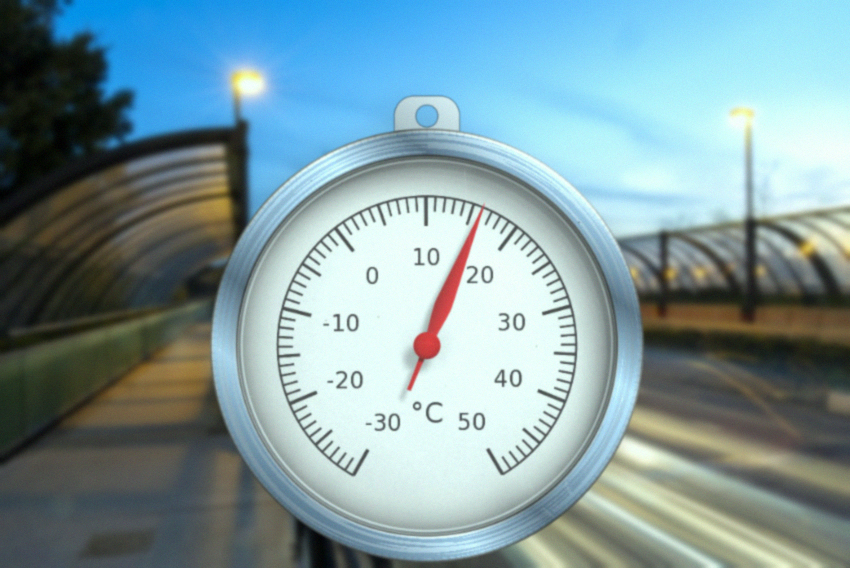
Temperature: °C 16
